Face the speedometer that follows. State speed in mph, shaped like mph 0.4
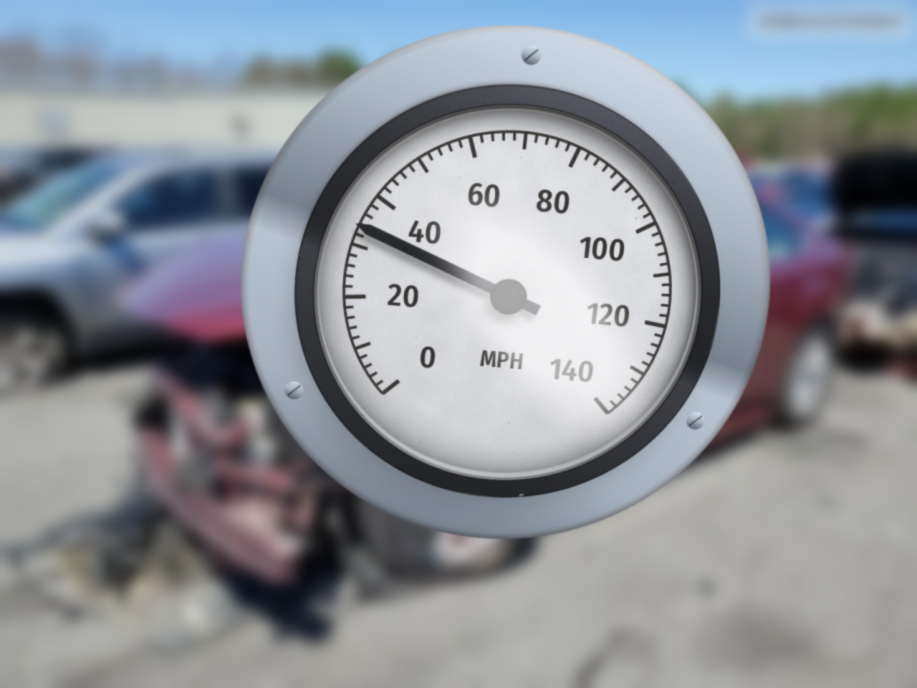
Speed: mph 34
